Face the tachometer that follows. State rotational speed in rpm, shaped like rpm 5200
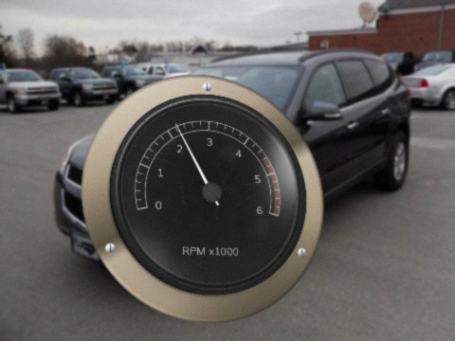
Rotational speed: rpm 2200
